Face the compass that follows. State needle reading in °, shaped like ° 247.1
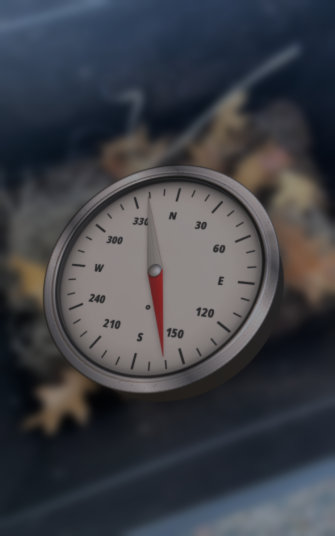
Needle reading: ° 160
